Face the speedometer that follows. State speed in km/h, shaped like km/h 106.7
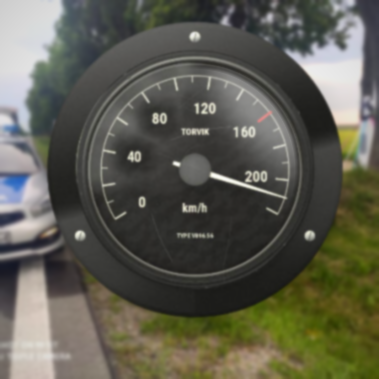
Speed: km/h 210
